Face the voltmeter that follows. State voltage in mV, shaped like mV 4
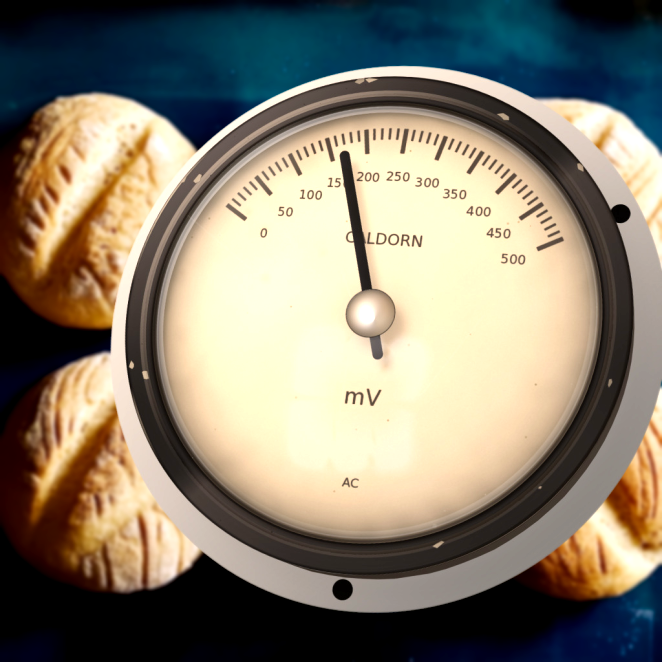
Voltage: mV 170
